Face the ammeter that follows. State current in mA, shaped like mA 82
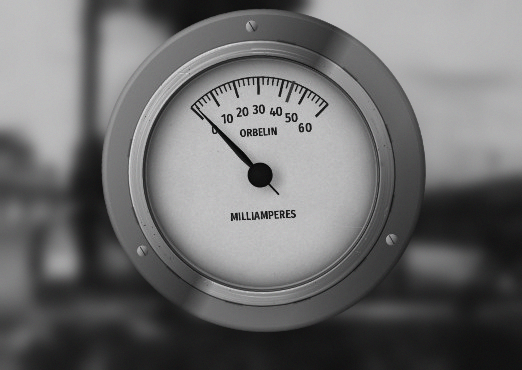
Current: mA 2
